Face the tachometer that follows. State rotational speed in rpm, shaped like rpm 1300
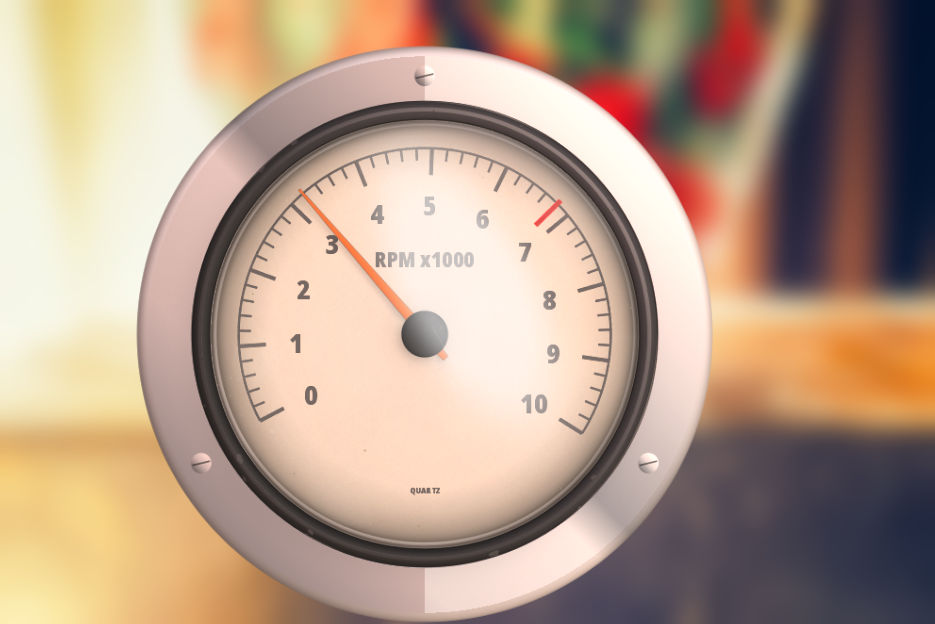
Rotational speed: rpm 3200
